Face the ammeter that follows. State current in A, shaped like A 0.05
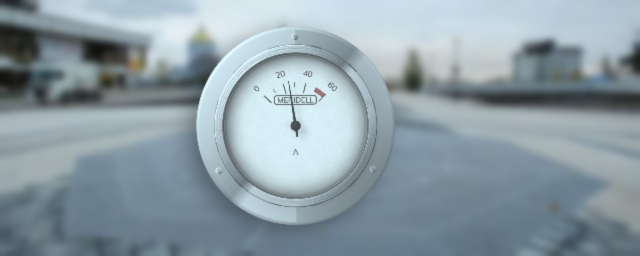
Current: A 25
